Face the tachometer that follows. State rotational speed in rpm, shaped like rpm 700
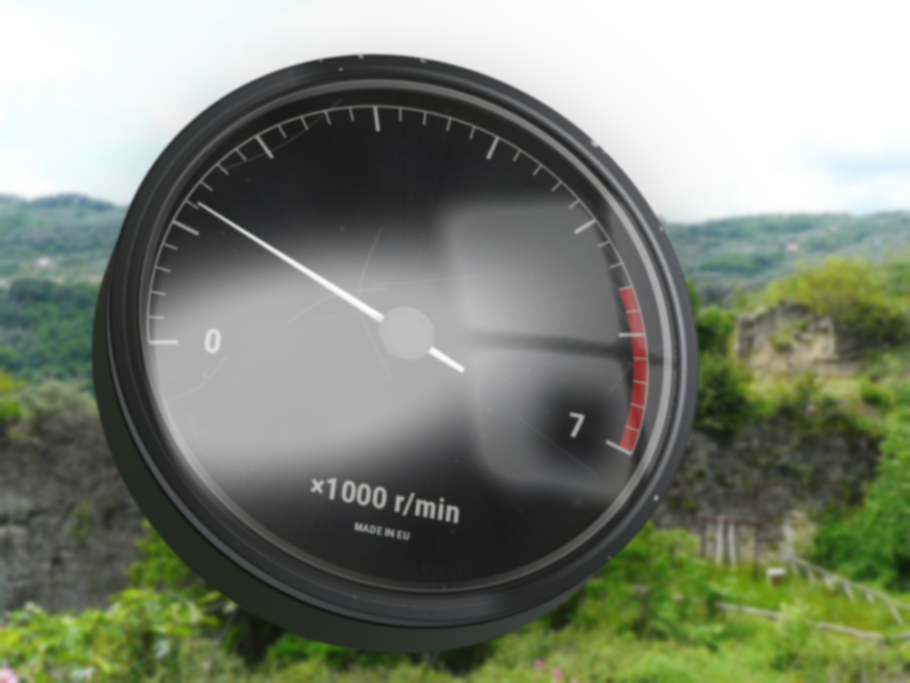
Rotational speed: rpm 1200
